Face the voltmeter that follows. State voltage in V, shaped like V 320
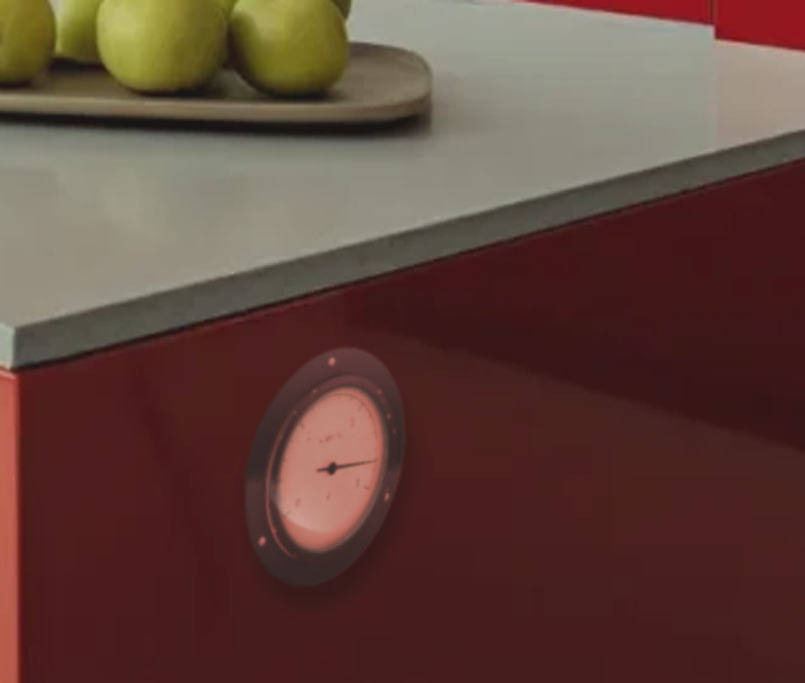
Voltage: V 2.7
